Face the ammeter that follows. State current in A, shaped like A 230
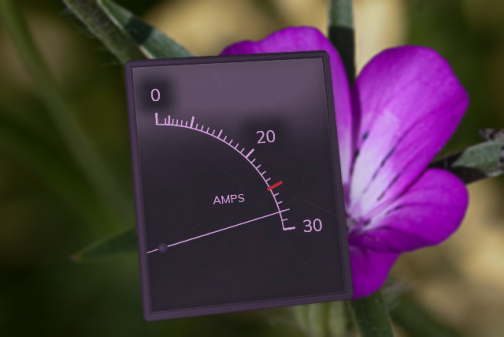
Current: A 28
